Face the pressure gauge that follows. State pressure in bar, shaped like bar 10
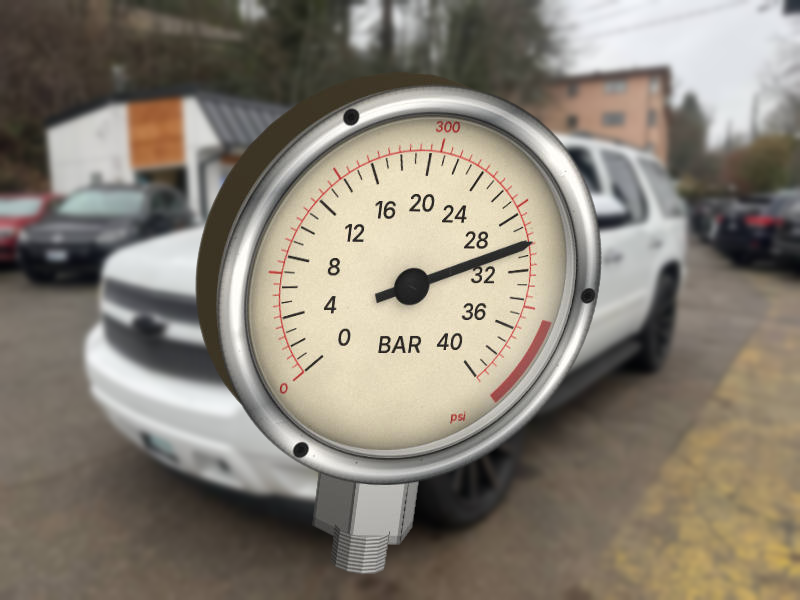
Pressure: bar 30
